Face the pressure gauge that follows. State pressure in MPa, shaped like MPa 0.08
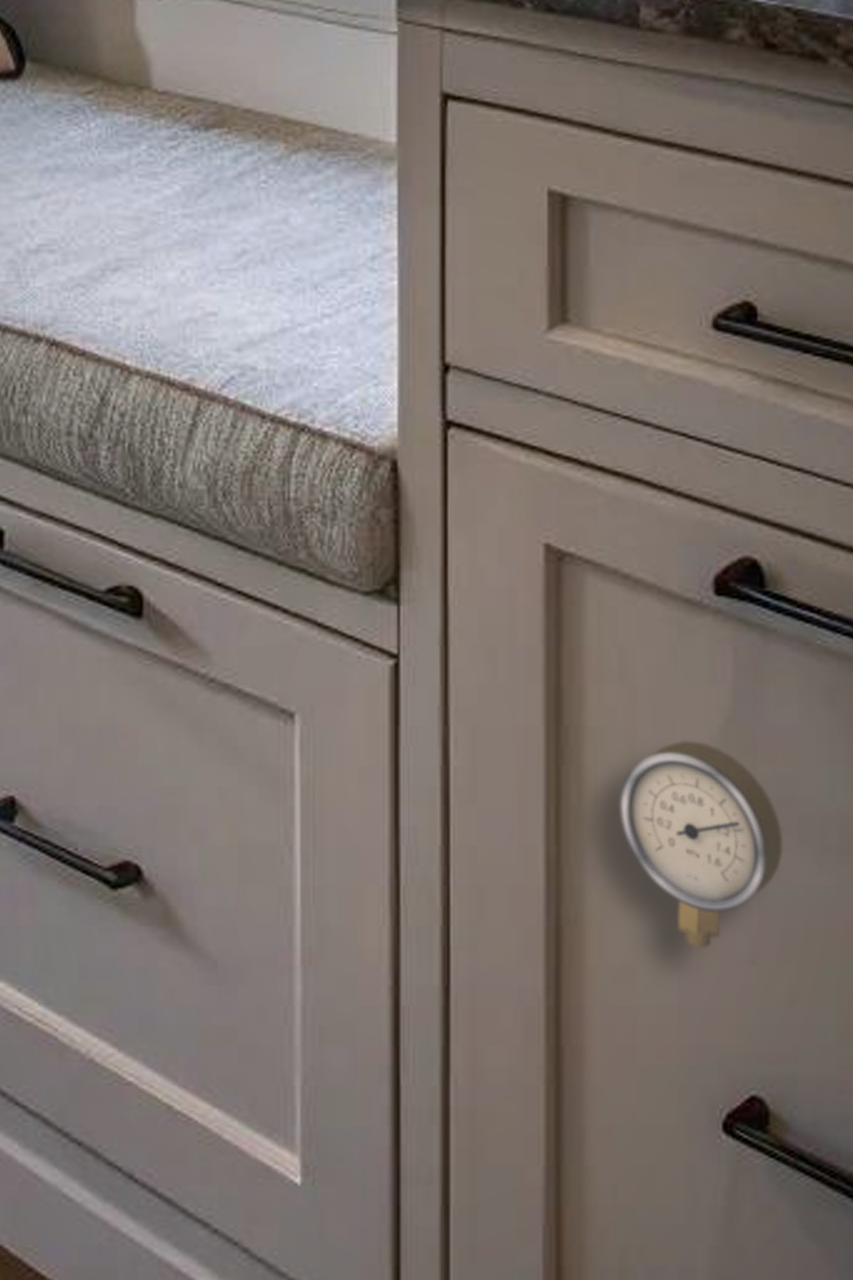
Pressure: MPa 1.15
